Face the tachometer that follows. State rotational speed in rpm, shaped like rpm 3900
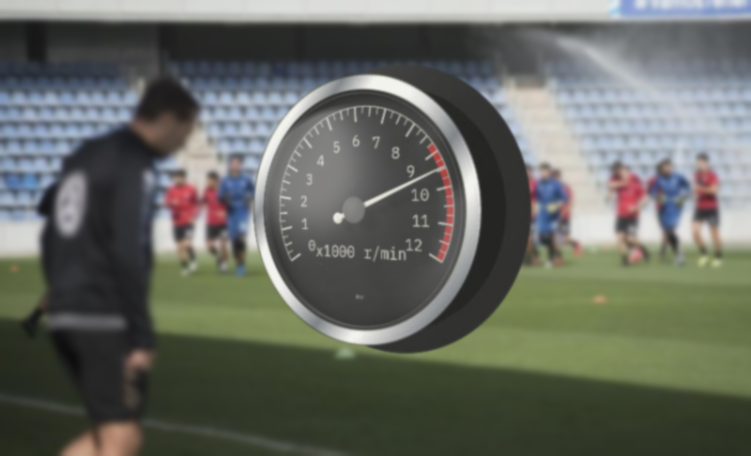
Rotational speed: rpm 9500
